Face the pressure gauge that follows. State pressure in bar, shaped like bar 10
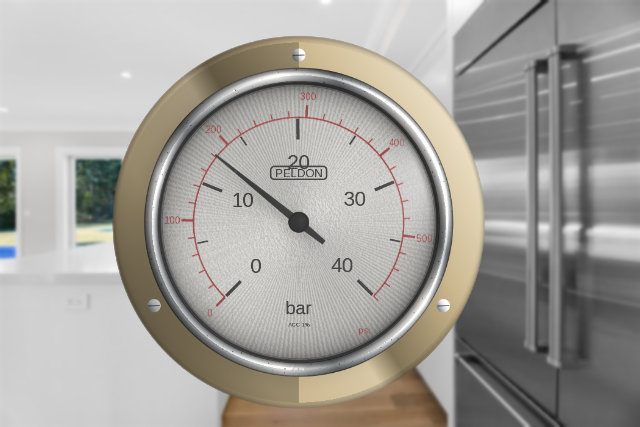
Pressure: bar 12.5
